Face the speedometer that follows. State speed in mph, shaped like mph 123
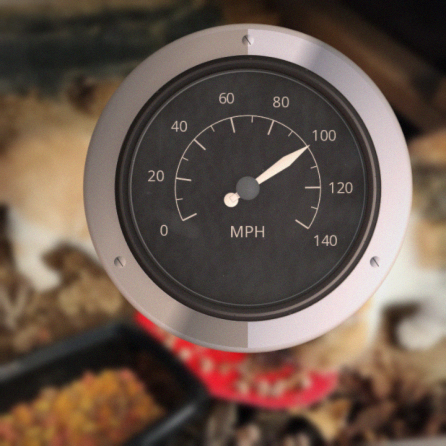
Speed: mph 100
